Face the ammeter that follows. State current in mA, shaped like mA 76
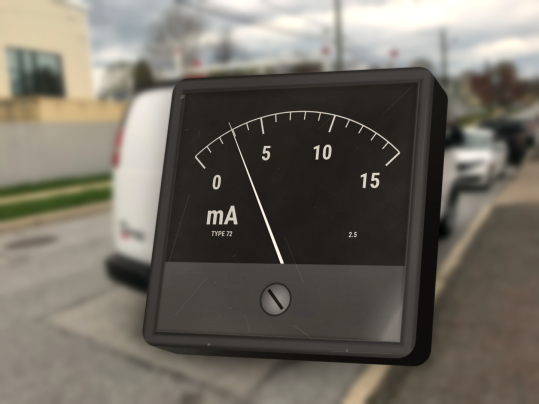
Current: mA 3
